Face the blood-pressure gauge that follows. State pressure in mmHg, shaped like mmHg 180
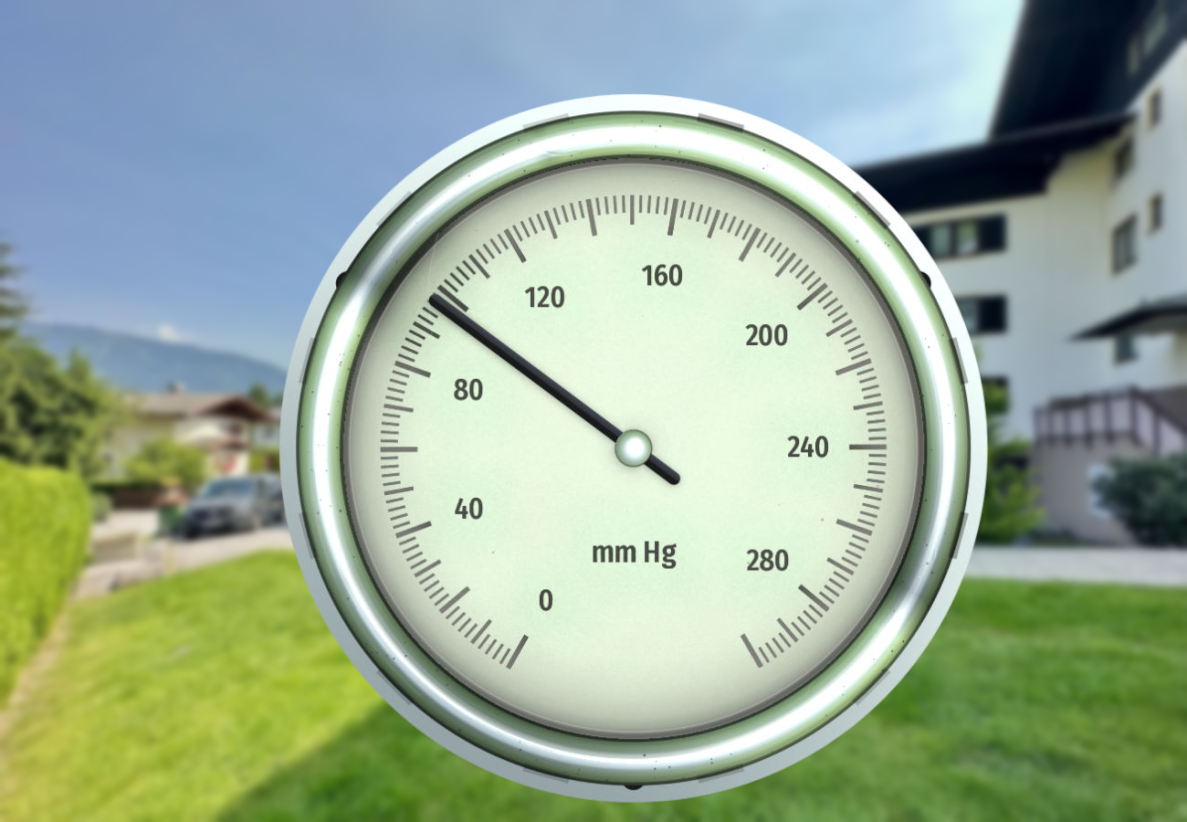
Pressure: mmHg 97
